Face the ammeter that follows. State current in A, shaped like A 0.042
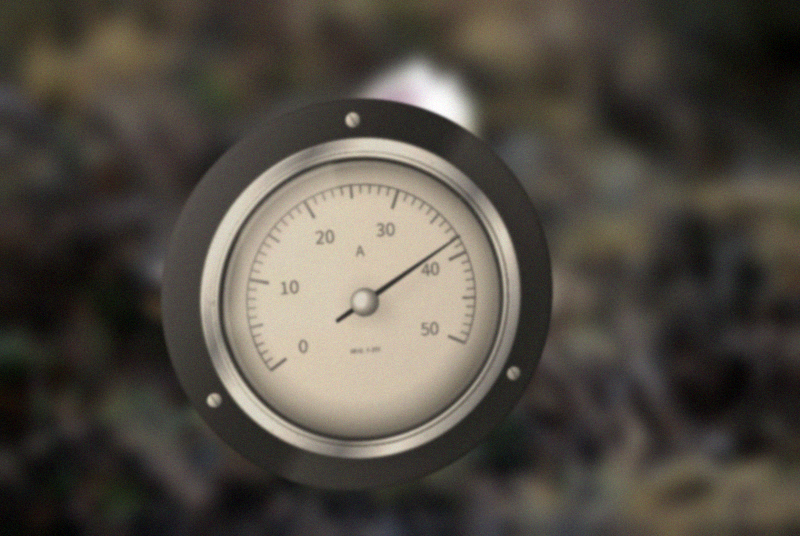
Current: A 38
